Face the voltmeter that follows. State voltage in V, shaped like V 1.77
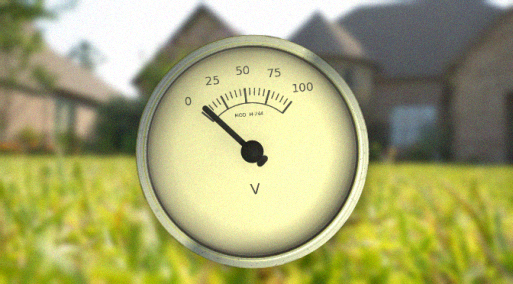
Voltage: V 5
